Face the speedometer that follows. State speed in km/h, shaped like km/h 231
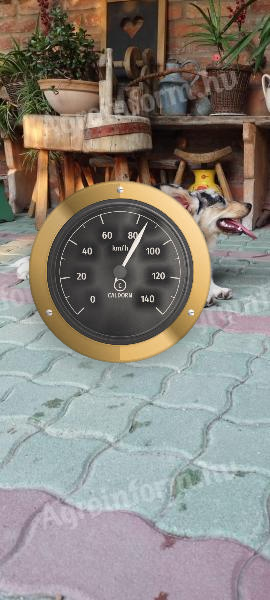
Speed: km/h 85
